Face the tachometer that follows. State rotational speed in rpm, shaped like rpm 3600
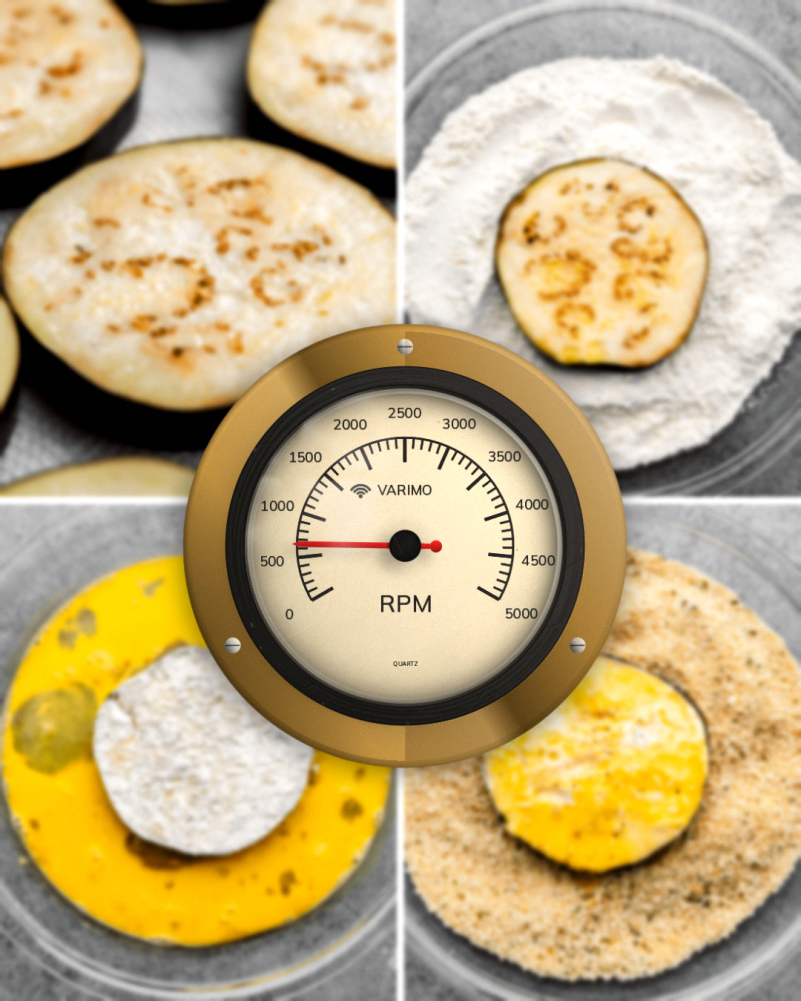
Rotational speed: rpm 650
